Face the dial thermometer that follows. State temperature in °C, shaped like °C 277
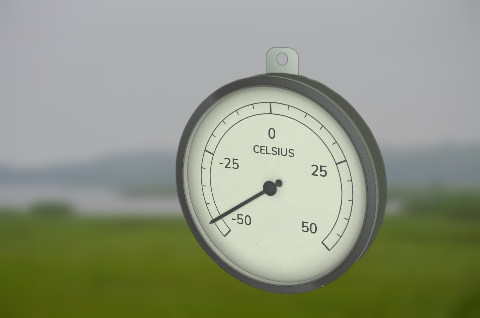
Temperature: °C -45
